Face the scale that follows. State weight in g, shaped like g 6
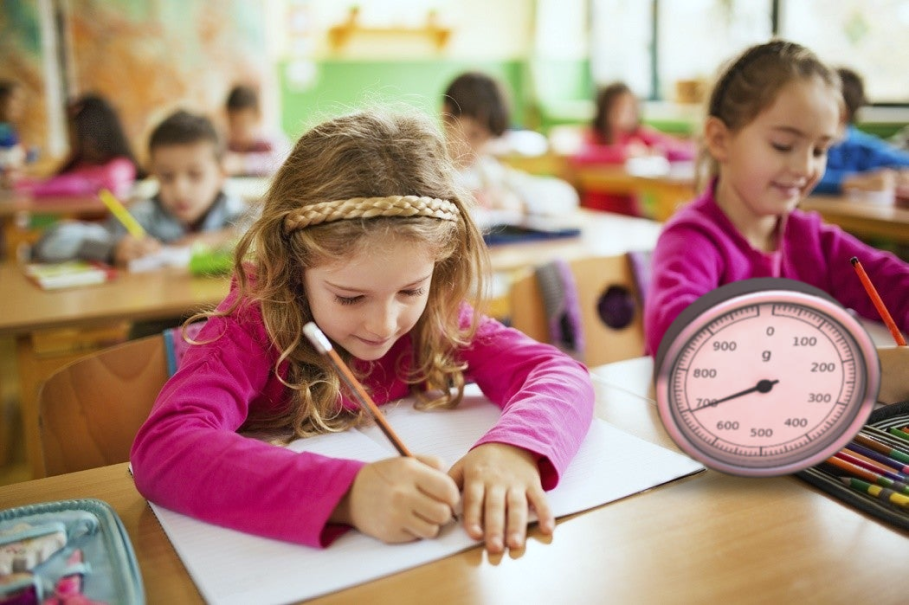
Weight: g 700
